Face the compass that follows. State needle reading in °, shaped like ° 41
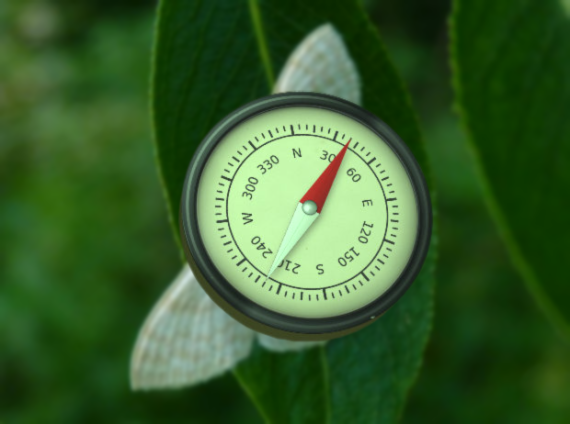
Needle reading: ° 40
